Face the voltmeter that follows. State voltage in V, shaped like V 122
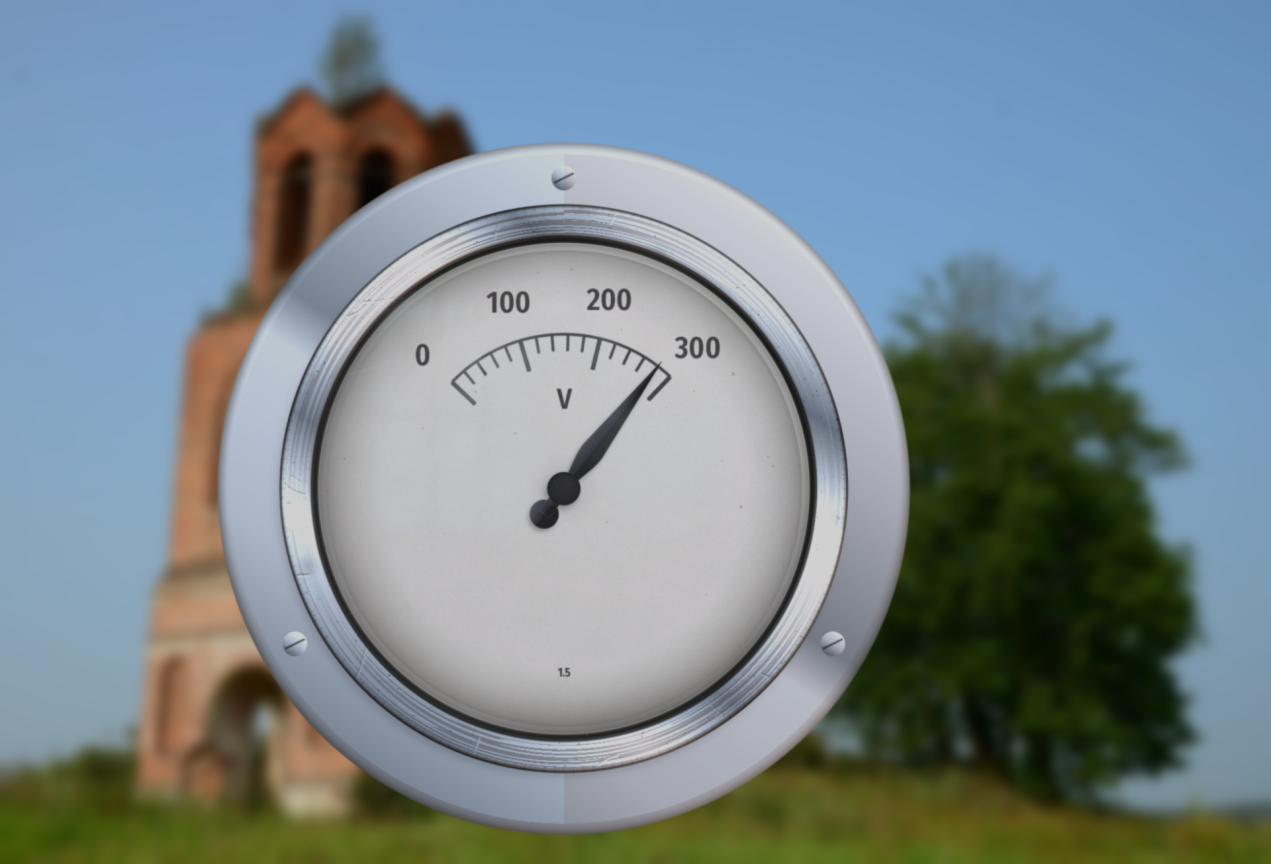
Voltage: V 280
